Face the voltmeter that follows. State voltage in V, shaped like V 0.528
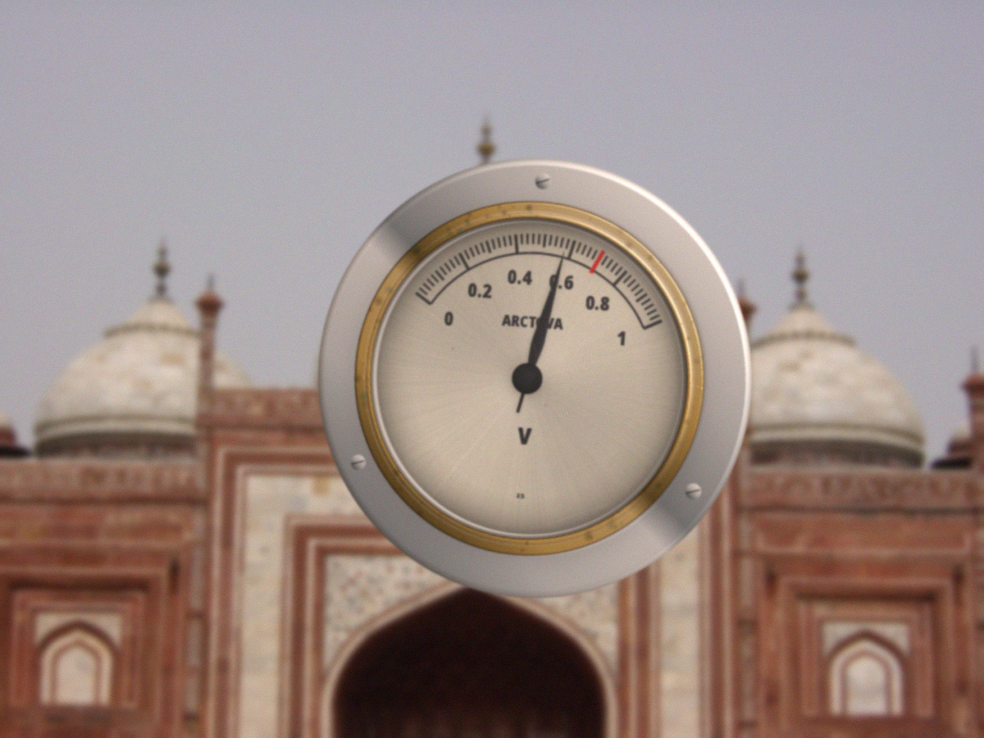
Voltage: V 0.58
